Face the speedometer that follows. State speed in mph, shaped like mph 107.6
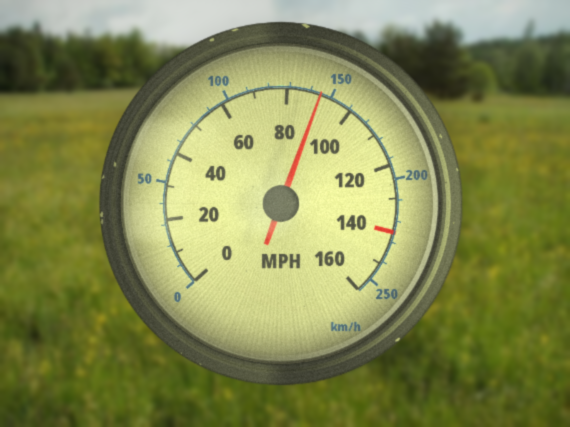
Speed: mph 90
